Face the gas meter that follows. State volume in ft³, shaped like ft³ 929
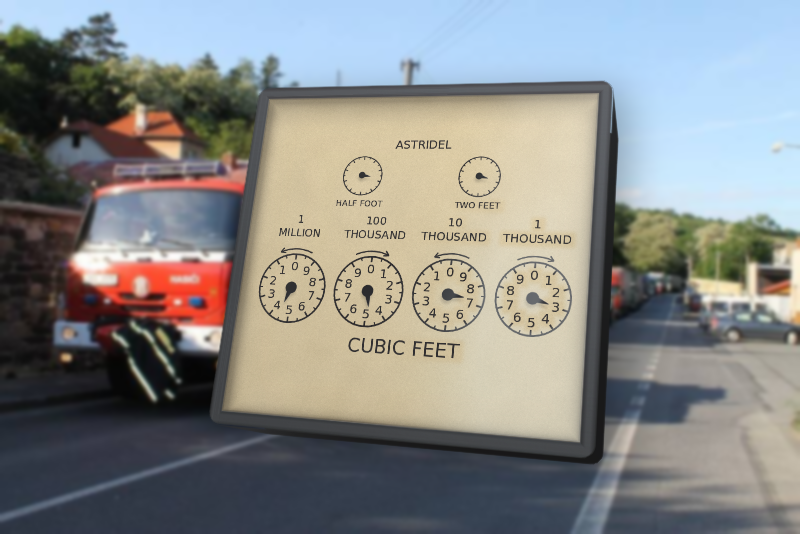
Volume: ft³ 447300
